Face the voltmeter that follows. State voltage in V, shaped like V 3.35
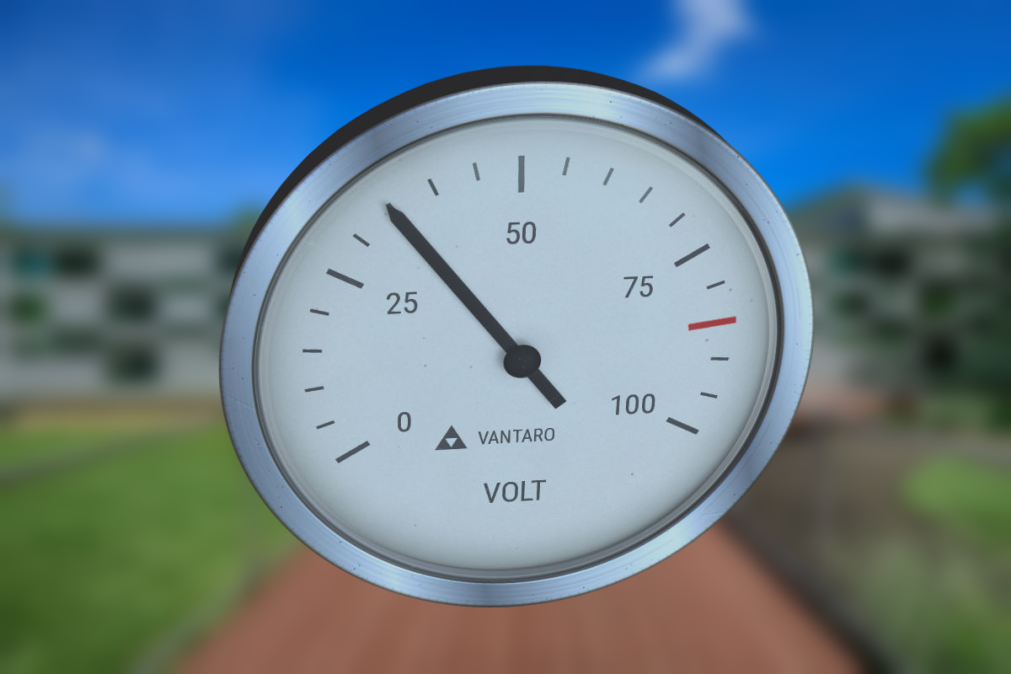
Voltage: V 35
